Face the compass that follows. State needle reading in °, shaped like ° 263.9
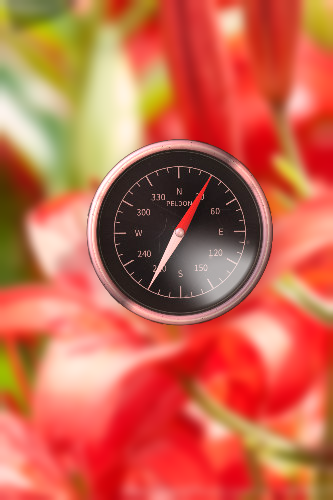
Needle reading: ° 30
